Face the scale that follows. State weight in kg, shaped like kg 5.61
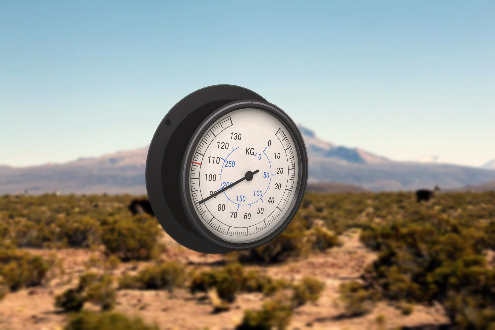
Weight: kg 90
